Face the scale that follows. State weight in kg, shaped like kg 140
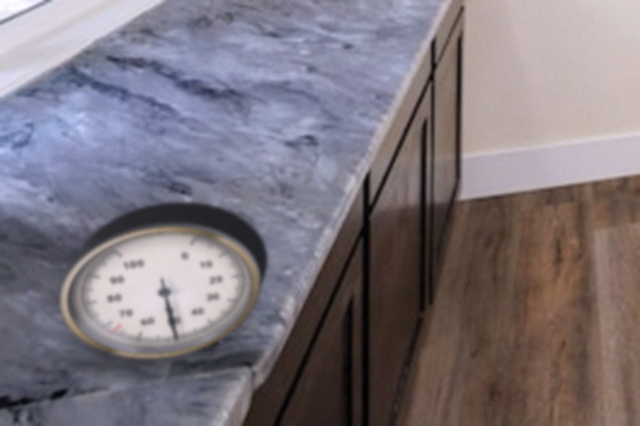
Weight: kg 50
